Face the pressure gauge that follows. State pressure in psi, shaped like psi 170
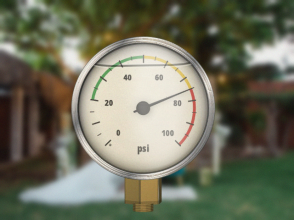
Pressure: psi 75
